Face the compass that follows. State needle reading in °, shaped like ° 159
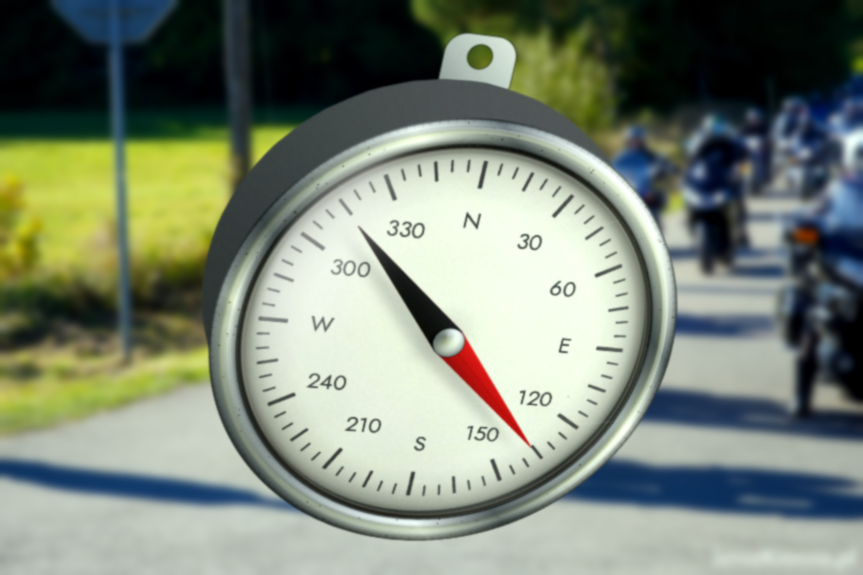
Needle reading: ° 135
